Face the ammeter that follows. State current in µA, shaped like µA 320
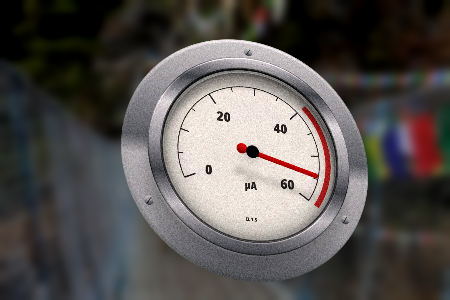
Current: µA 55
